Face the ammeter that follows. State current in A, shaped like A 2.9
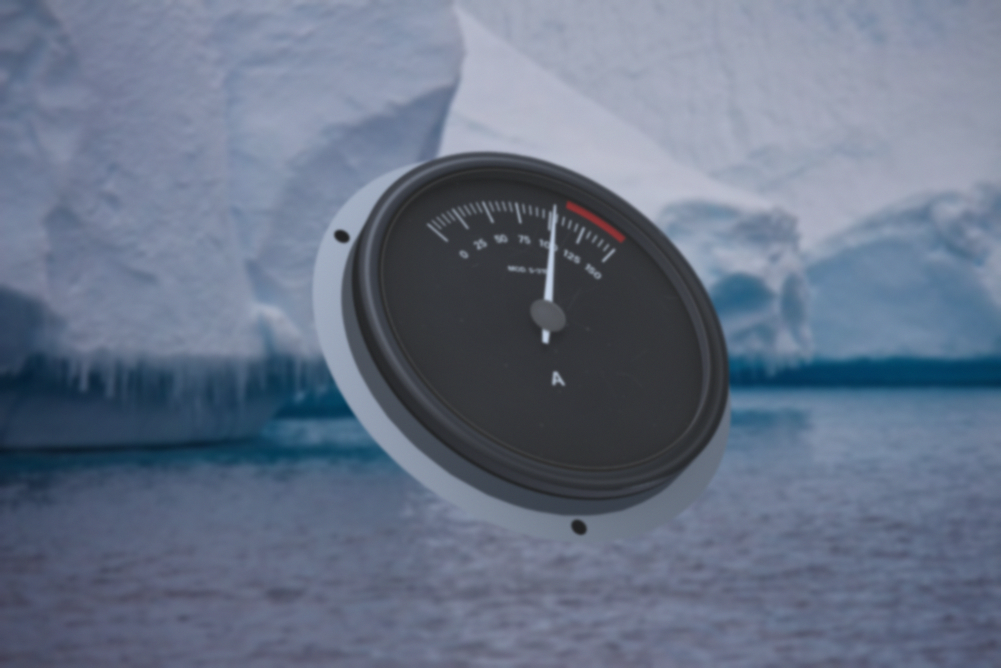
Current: A 100
